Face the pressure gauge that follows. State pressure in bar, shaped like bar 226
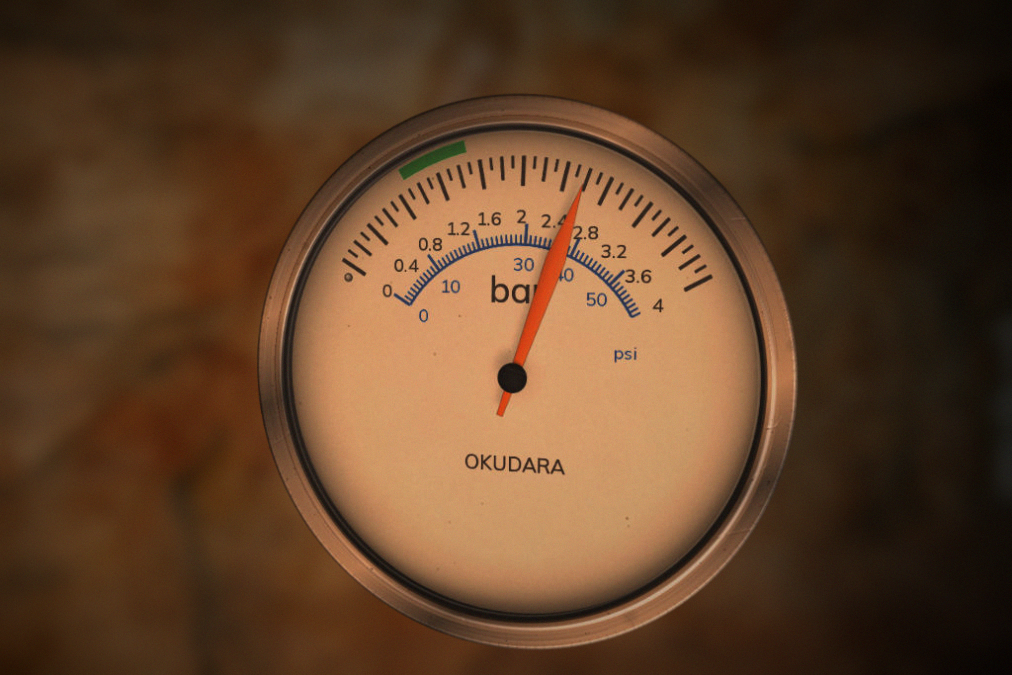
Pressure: bar 2.6
